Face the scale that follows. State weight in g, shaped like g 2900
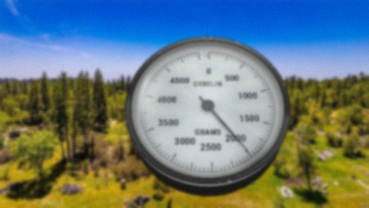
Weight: g 2000
